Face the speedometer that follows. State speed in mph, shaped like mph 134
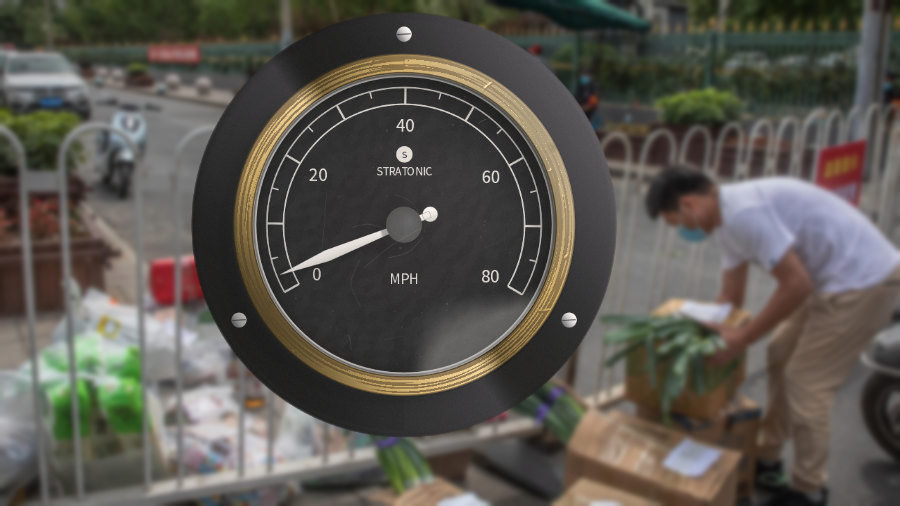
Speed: mph 2.5
